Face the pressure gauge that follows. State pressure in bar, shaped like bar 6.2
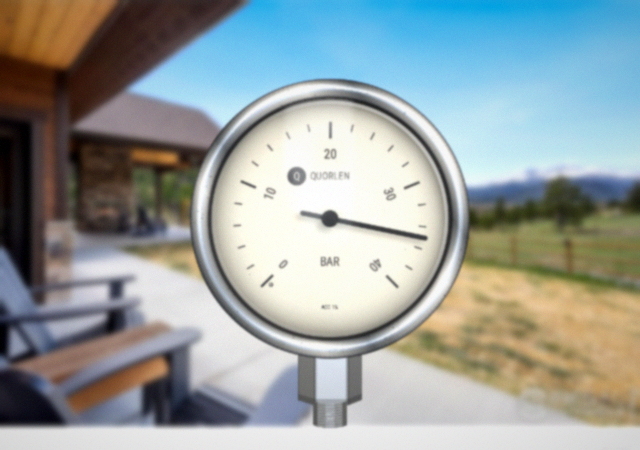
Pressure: bar 35
